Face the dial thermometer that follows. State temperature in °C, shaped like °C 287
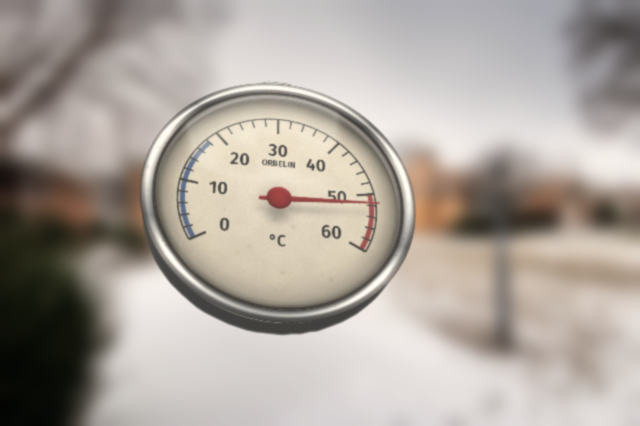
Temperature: °C 52
